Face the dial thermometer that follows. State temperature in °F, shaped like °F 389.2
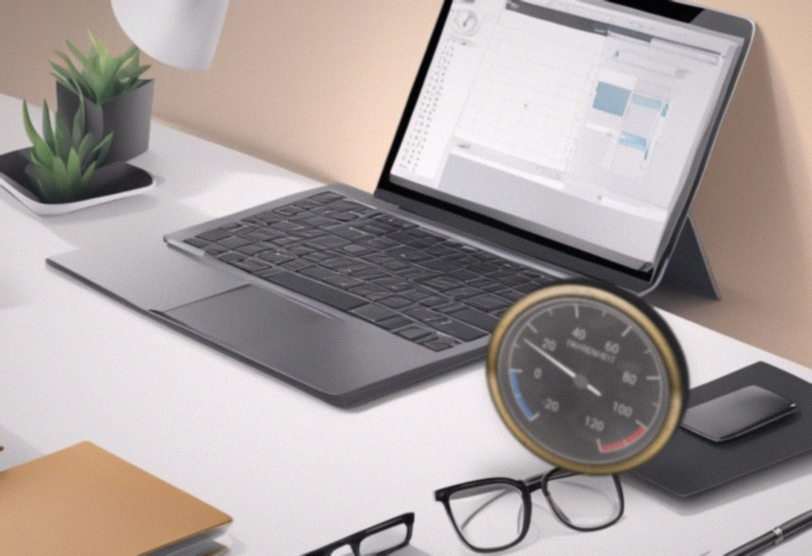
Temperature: °F 15
